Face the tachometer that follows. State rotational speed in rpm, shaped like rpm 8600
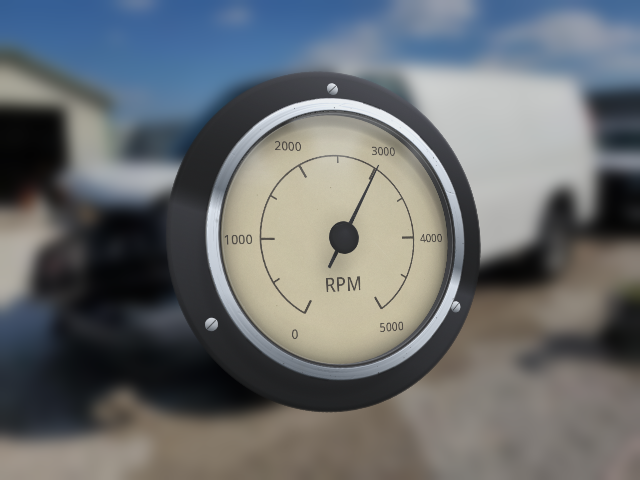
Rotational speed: rpm 3000
